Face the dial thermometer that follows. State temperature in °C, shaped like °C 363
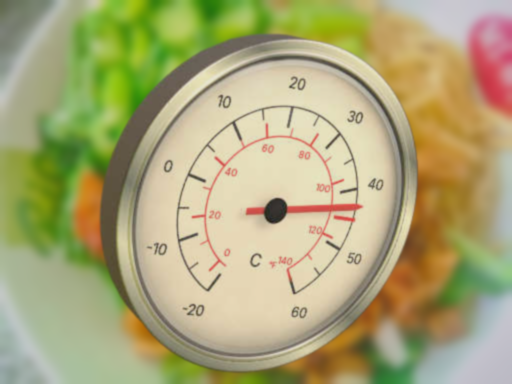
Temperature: °C 42.5
